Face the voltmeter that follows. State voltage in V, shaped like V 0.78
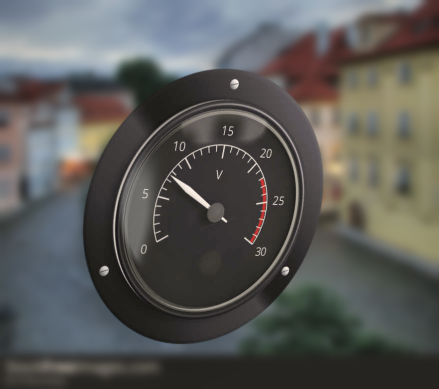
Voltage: V 7.5
